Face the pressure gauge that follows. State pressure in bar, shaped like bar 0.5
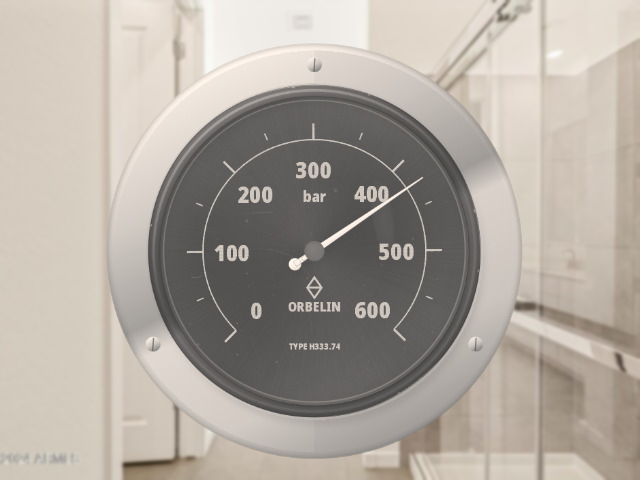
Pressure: bar 425
